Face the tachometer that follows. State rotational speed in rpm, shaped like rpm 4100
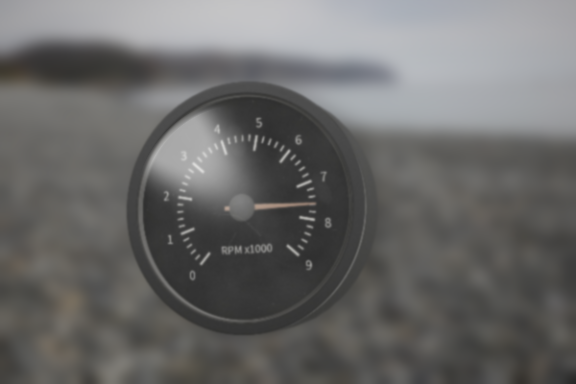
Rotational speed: rpm 7600
